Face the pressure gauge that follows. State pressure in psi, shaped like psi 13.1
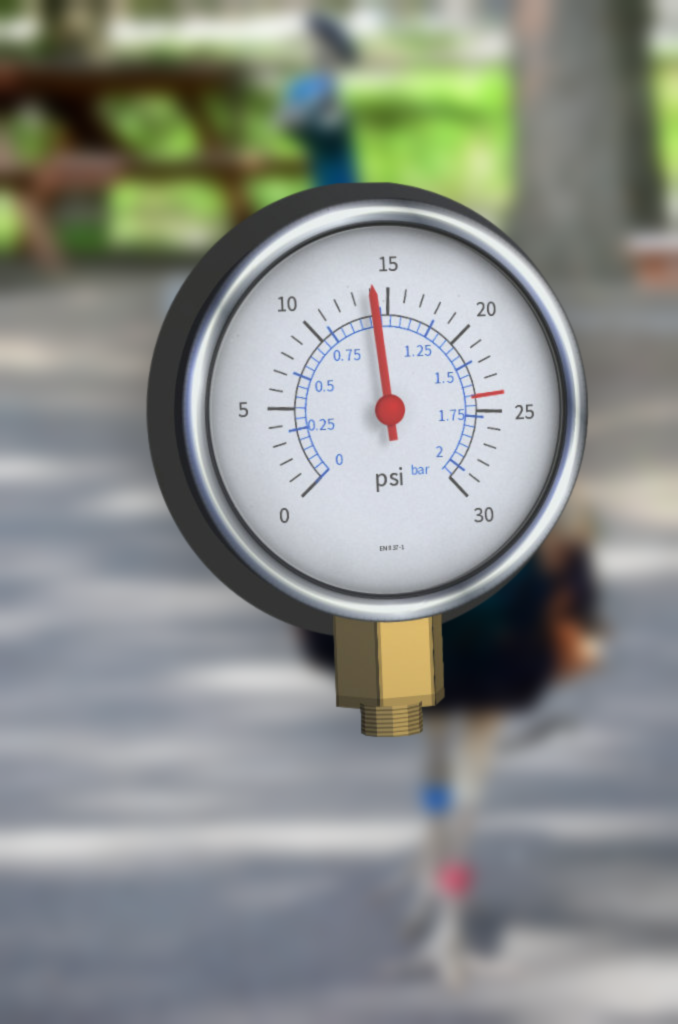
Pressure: psi 14
